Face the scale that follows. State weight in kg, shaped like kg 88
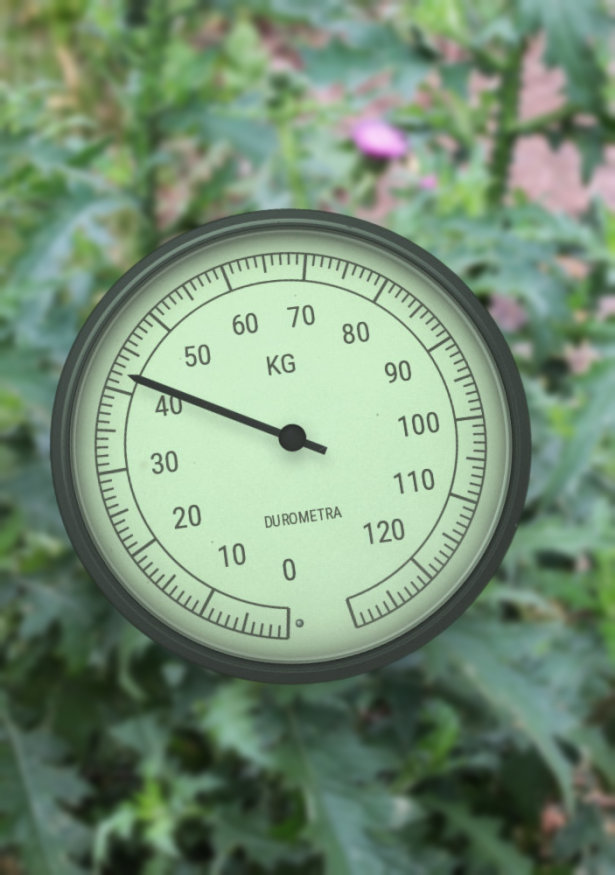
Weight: kg 42
